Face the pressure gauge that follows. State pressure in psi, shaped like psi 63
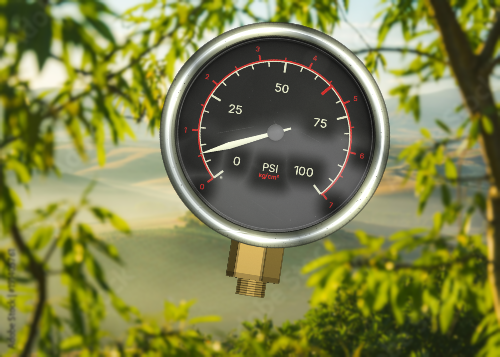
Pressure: psi 7.5
